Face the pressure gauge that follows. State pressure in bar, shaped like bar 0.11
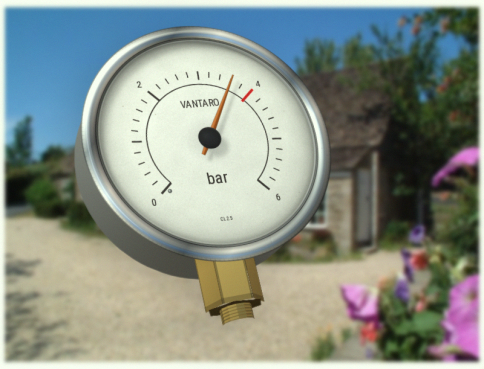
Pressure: bar 3.6
